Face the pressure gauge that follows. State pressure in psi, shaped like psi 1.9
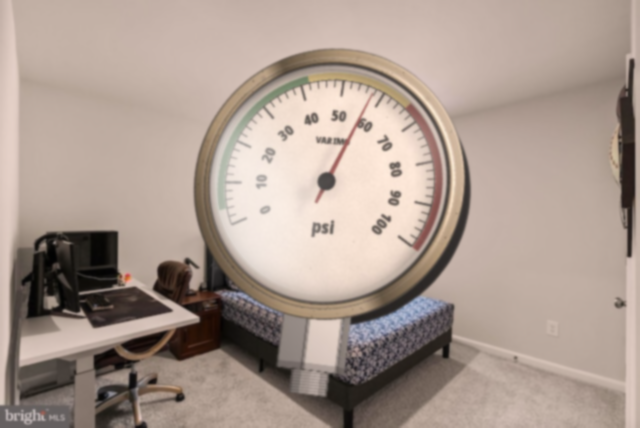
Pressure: psi 58
